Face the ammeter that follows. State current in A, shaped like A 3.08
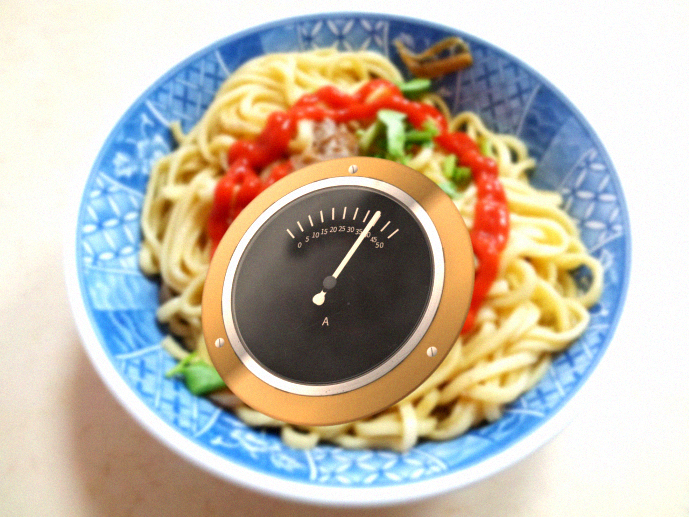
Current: A 40
